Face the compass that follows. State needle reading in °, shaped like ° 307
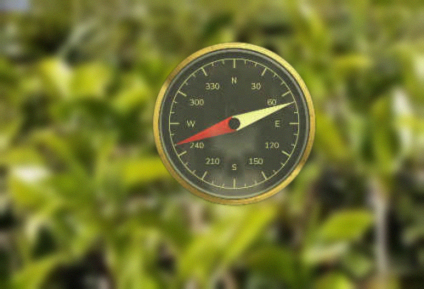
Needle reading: ° 250
